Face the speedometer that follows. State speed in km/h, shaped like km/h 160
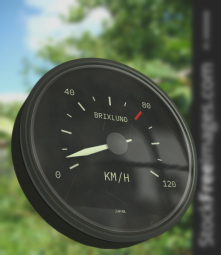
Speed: km/h 5
